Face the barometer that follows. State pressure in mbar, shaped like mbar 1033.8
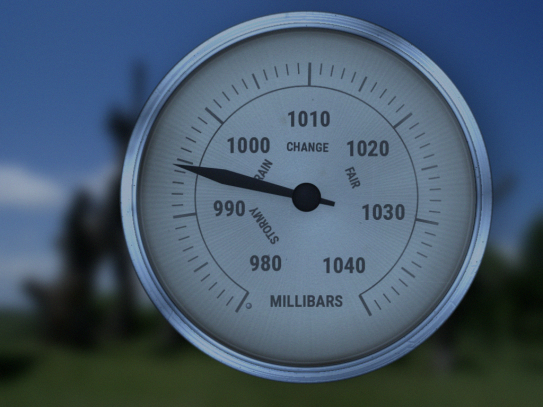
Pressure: mbar 994.5
